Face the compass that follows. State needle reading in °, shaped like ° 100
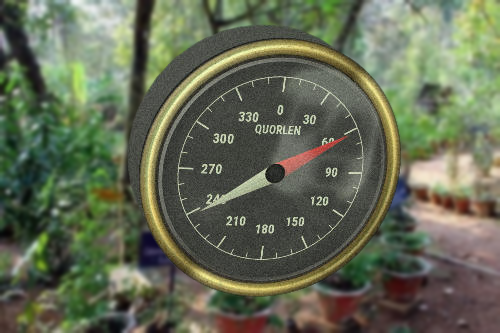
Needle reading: ° 60
